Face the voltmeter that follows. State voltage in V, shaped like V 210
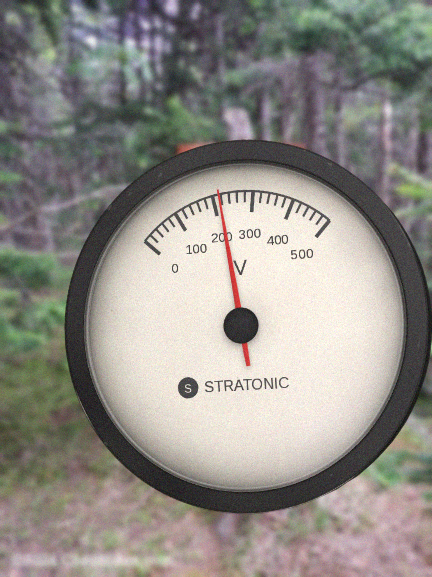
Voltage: V 220
